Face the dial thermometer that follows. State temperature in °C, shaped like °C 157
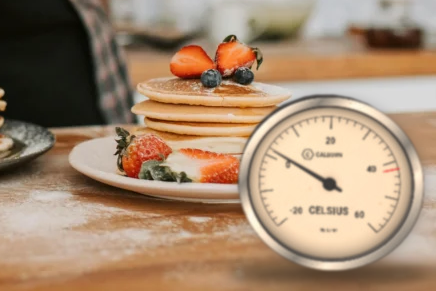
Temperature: °C 2
